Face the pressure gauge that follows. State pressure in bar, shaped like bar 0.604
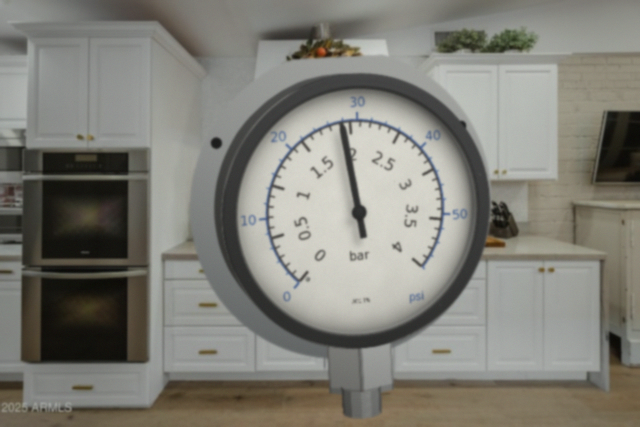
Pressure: bar 1.9
